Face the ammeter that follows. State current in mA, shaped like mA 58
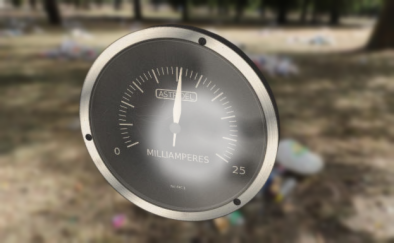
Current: mA 13
